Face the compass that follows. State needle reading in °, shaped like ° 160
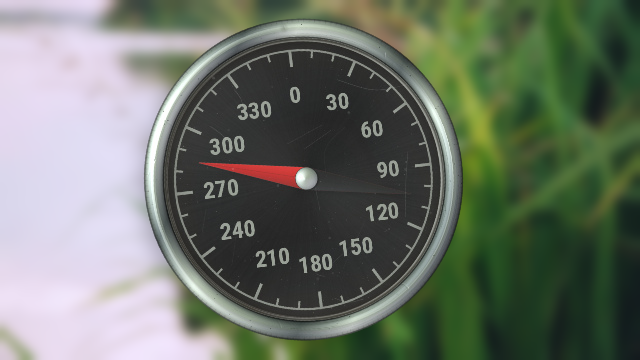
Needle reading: ° 285
